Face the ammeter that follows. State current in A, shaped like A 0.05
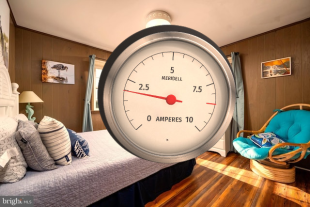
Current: A 2
